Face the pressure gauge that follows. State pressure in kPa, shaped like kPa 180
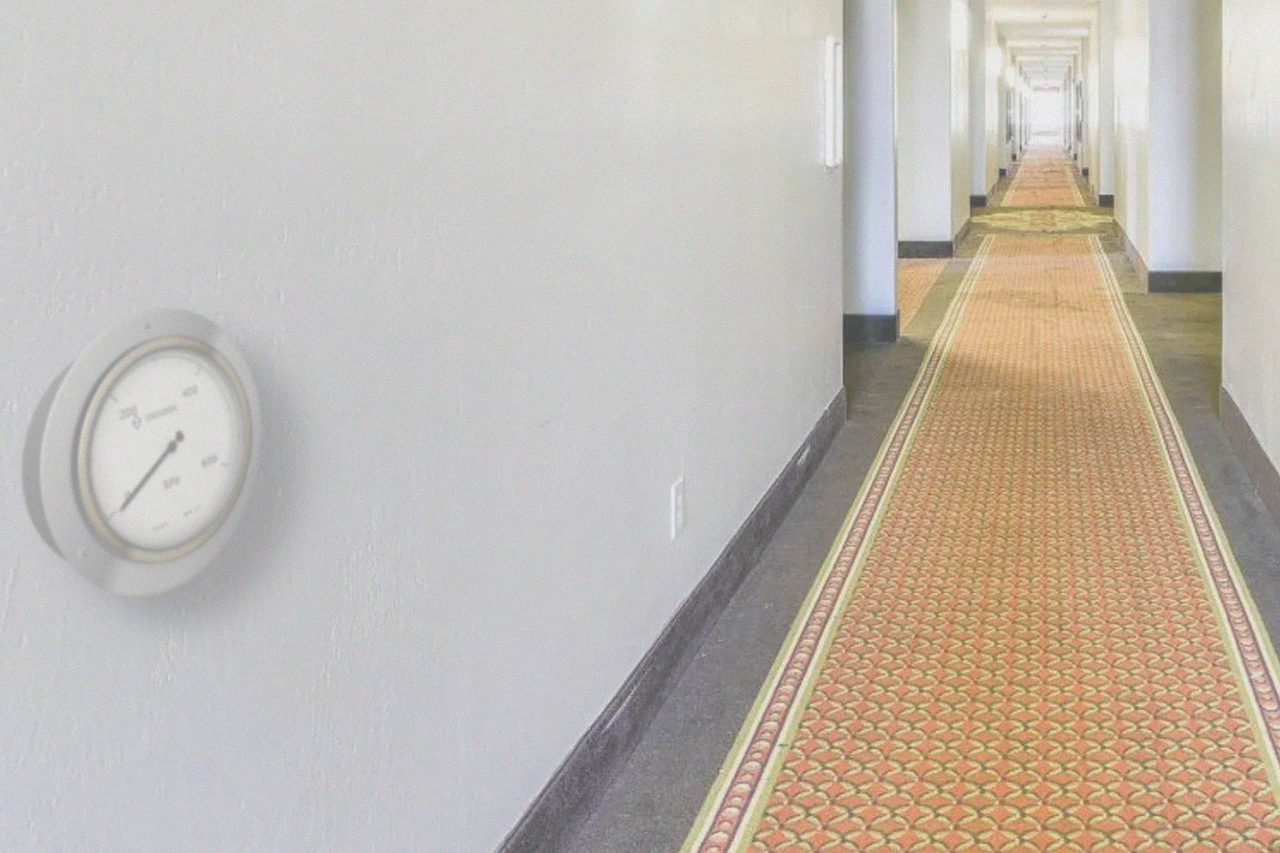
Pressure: kPa 0
